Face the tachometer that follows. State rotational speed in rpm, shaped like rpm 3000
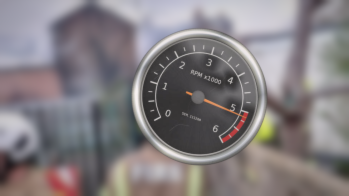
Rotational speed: rpm 5125
